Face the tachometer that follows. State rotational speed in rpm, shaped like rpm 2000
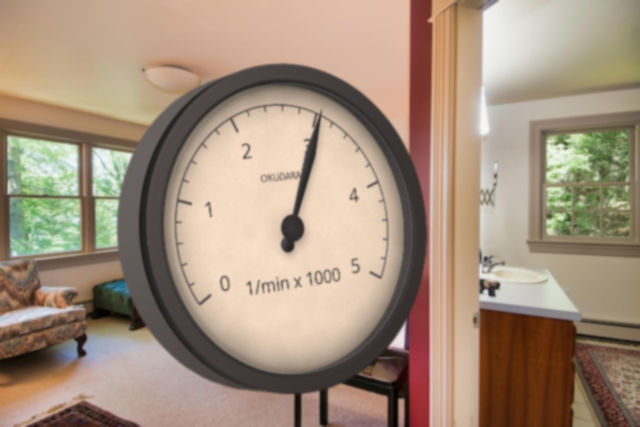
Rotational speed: rpm 3000
